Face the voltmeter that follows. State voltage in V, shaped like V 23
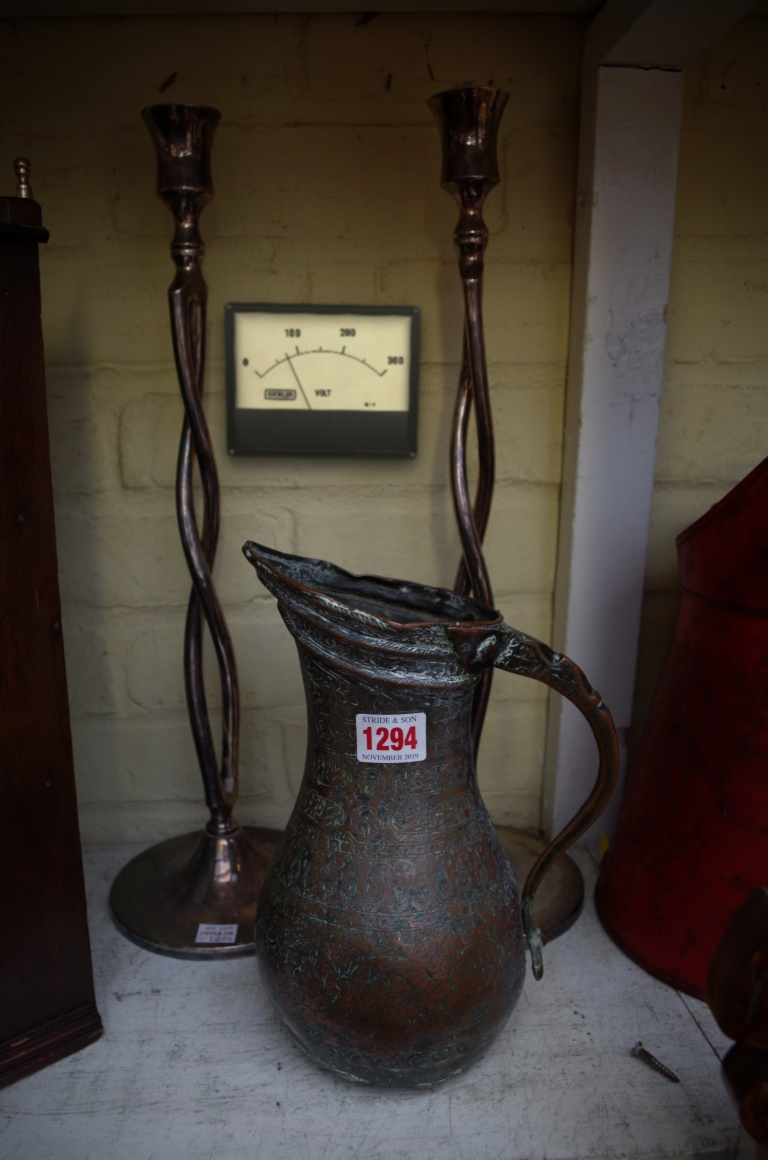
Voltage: V 75
